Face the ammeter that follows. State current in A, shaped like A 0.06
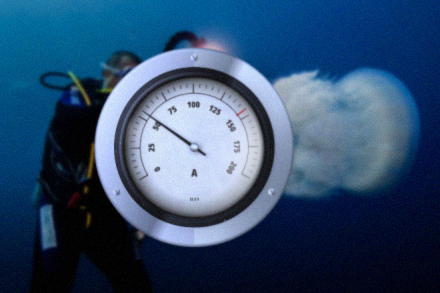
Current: A 55
